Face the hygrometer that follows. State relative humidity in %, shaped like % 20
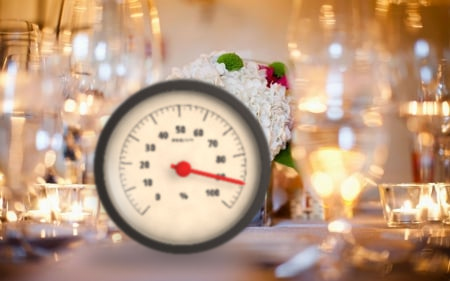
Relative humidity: % 90
